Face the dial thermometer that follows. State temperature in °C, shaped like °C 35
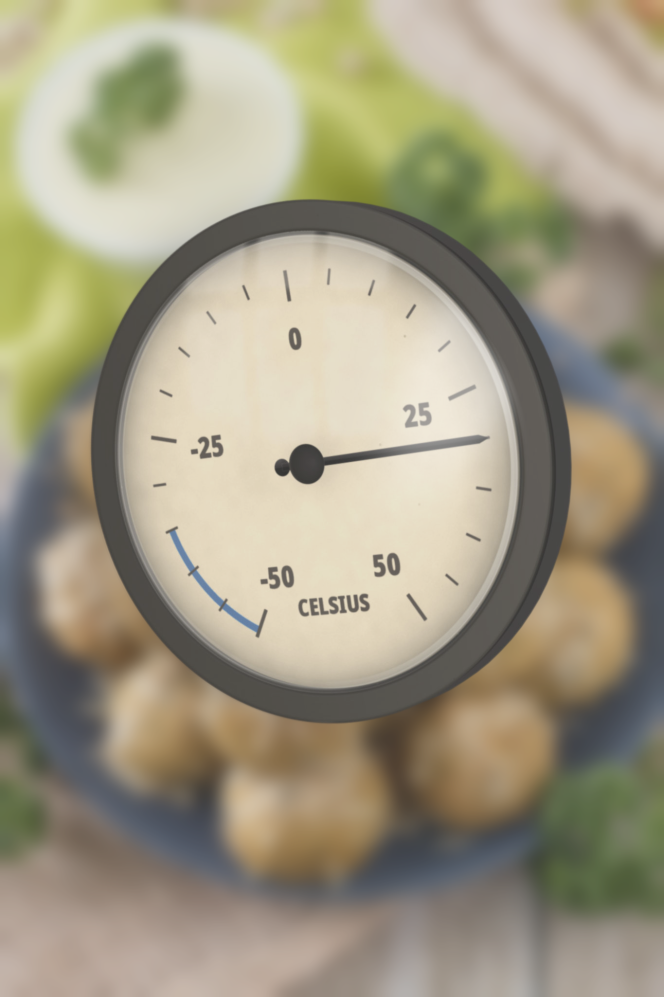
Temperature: °C 30
